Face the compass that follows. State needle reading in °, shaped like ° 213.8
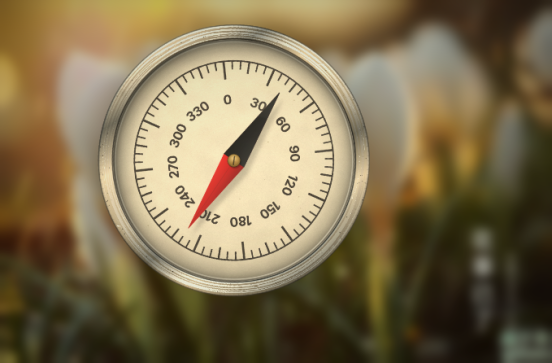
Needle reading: ° 220
